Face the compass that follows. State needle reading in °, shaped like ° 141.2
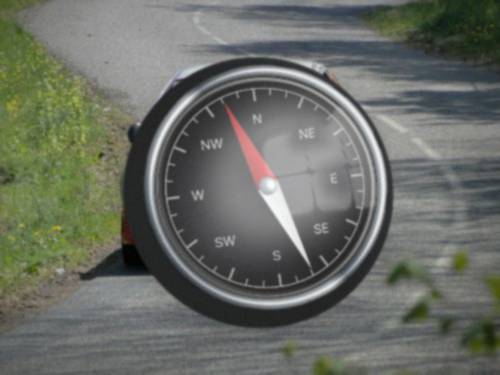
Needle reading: ° 340
